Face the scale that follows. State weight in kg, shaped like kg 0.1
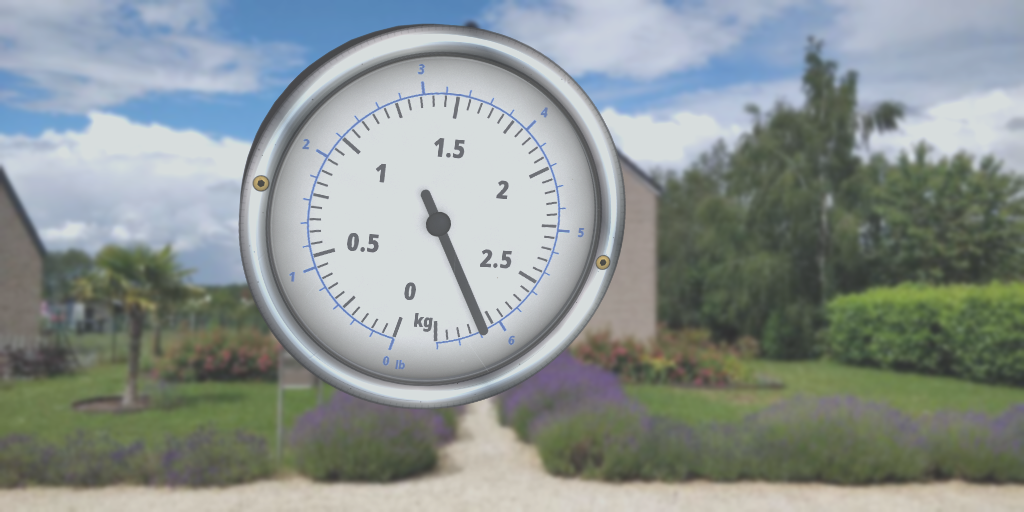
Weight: kg 2.8
